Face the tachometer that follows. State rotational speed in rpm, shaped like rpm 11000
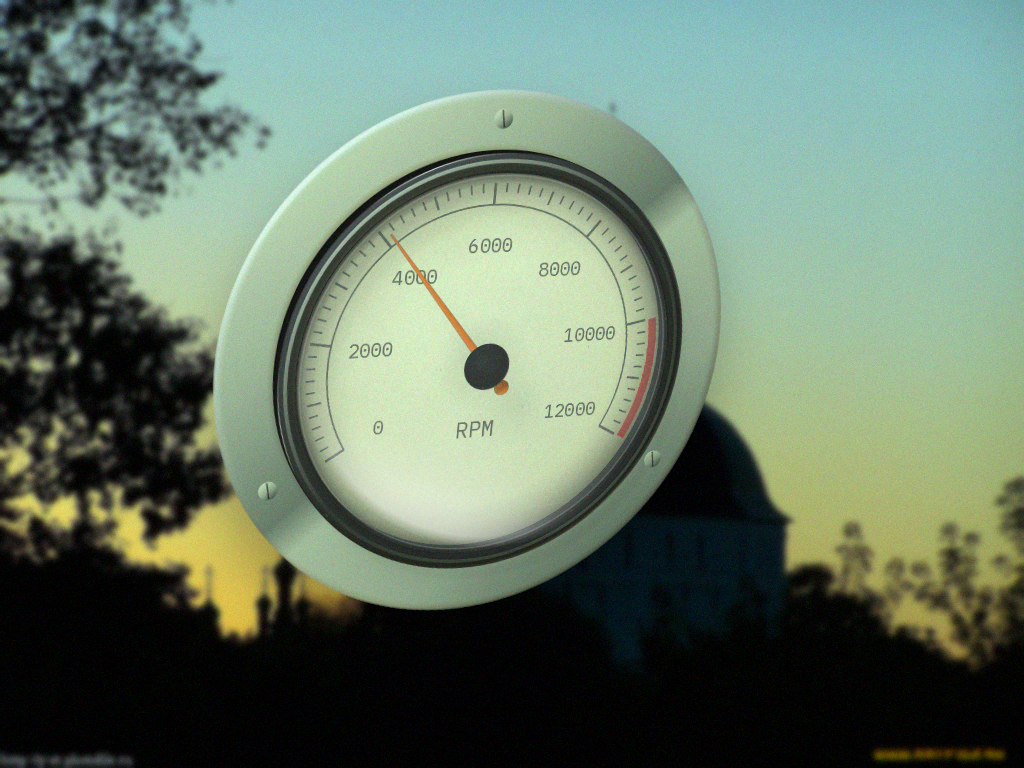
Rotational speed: rpm 4100
